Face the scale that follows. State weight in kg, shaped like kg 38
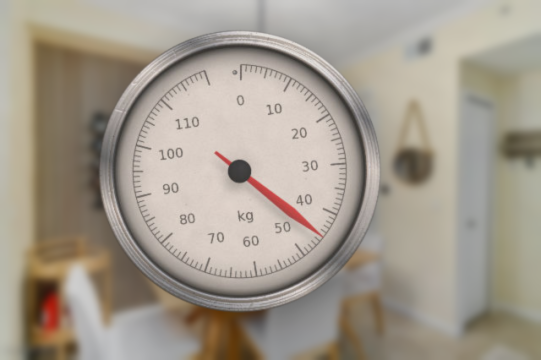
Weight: kg 45
